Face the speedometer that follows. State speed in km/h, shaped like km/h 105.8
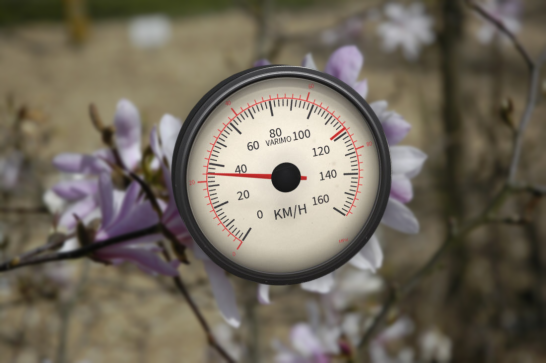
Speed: km/h 36
